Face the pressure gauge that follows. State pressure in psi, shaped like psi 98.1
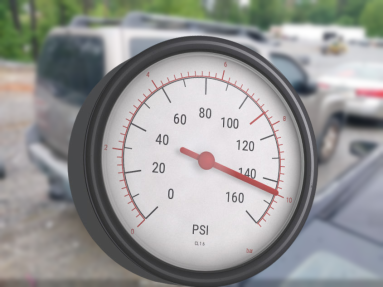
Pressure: psi 145
